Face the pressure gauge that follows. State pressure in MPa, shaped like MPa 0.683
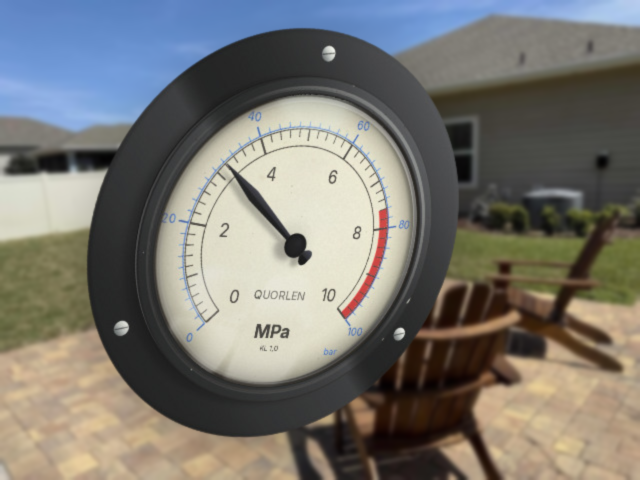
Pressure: MPa 3.2
